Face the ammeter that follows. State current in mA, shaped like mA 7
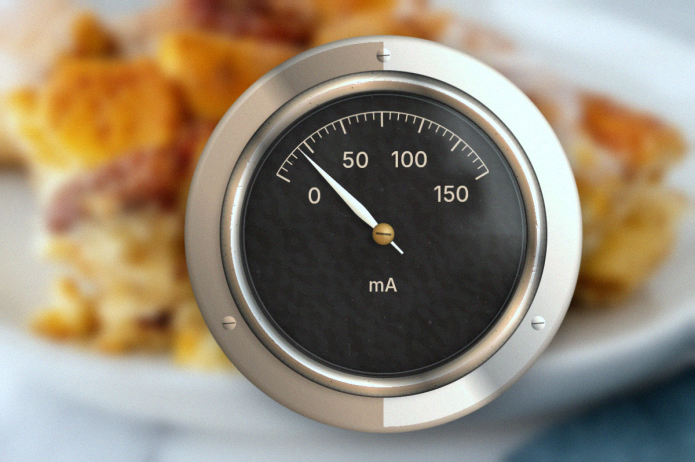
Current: mA 20
